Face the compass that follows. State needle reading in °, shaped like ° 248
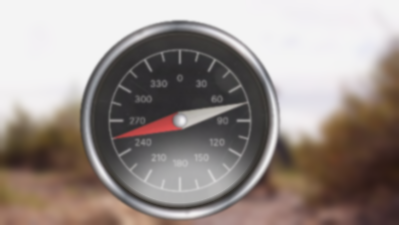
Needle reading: ° 255
